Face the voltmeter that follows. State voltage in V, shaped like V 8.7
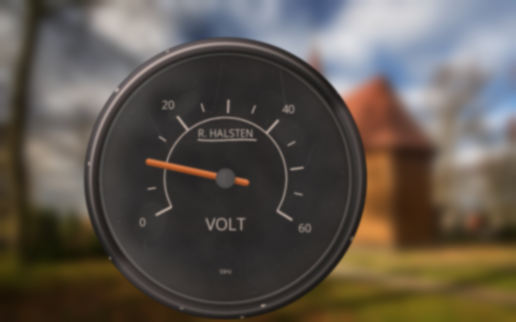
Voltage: V 10
